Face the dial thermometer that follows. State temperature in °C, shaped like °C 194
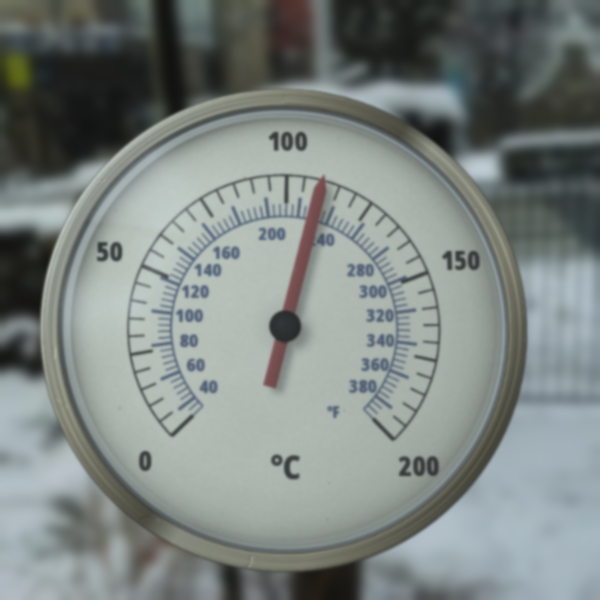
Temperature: °C 110
